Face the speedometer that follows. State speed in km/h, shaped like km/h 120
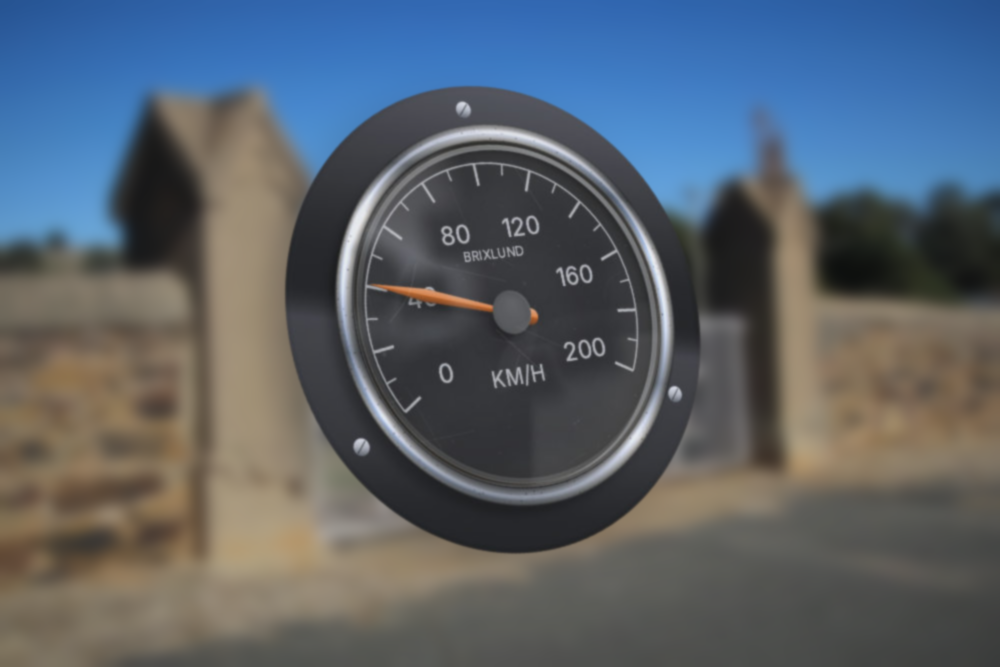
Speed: km/h 40
